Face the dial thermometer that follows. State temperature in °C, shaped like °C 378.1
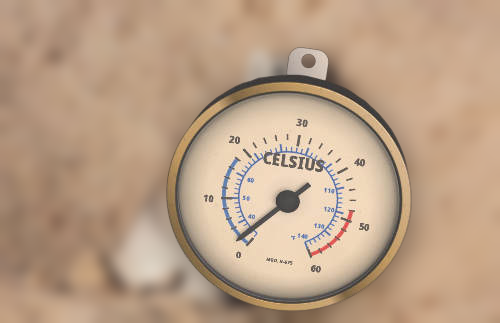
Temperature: °C 2
